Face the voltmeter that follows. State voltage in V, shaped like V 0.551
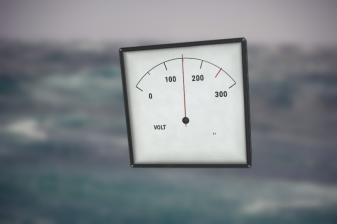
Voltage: V 150
